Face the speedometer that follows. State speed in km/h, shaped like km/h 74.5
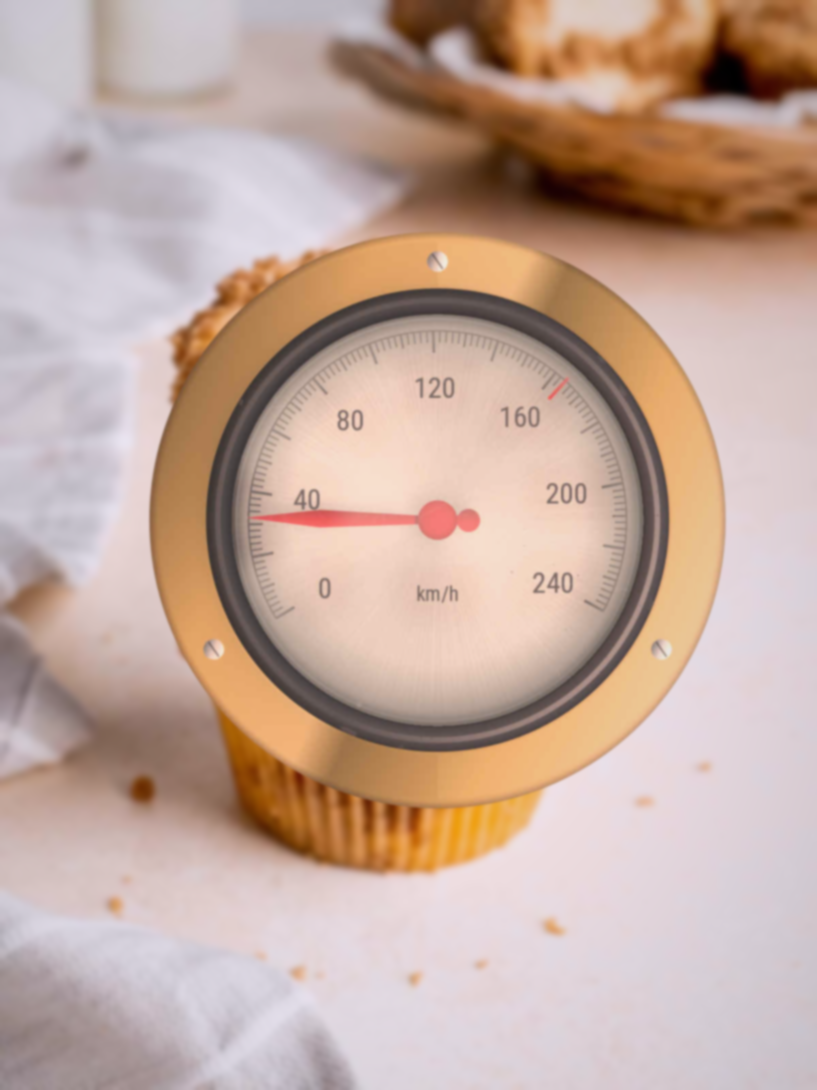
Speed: km/h 32
